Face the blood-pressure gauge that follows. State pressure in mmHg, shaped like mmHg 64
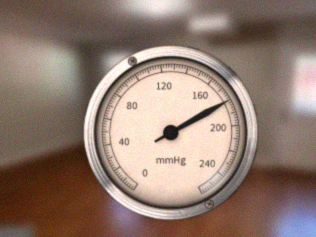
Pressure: mmHg 180
